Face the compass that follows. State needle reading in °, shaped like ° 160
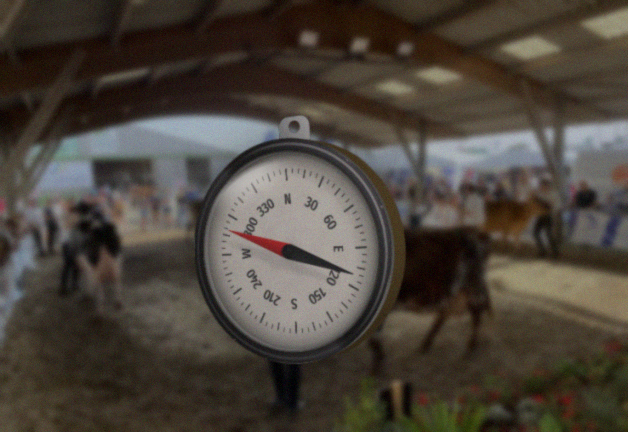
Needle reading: ° 290
